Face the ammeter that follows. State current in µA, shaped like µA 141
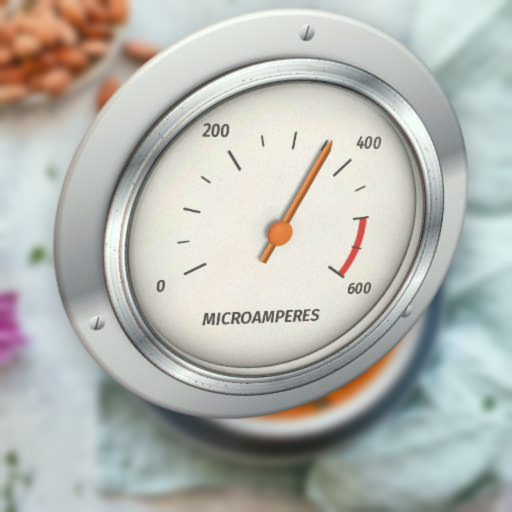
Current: µA 350
